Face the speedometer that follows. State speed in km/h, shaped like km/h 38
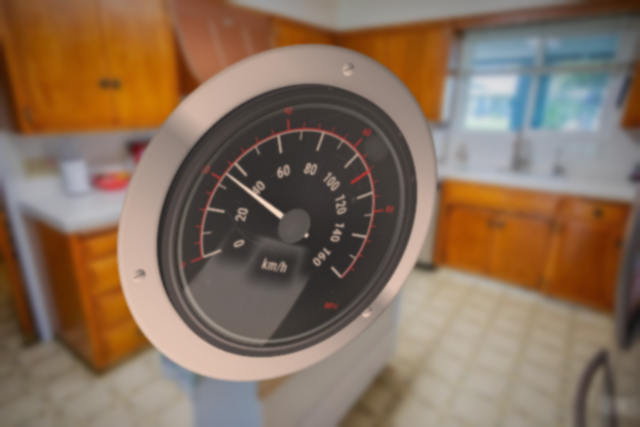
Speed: km/h 35
